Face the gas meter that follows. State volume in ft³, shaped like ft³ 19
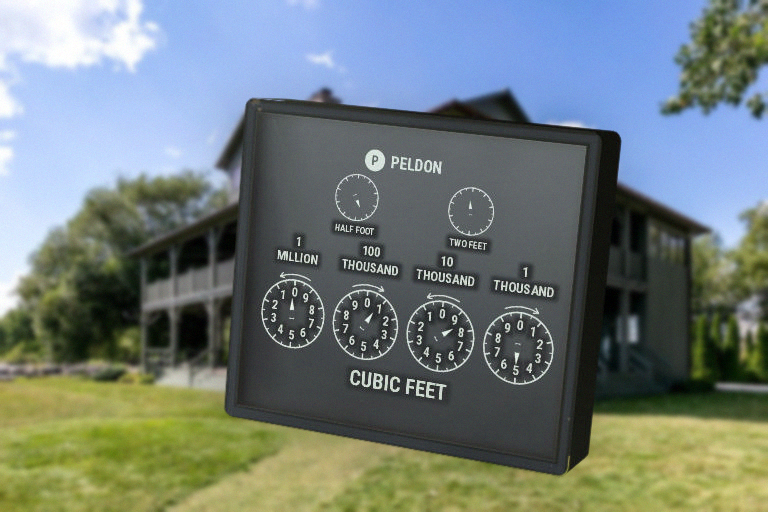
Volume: ft³ 8500
